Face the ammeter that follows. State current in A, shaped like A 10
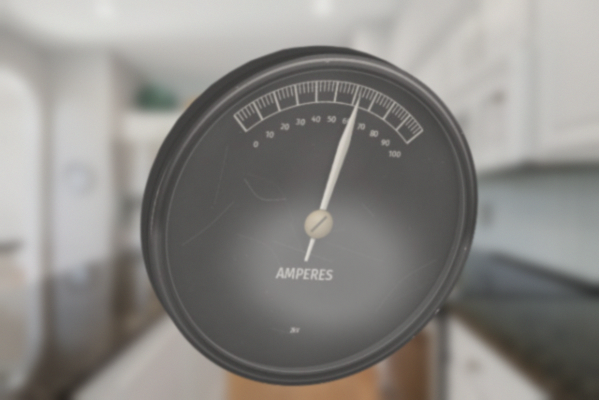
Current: A 60
